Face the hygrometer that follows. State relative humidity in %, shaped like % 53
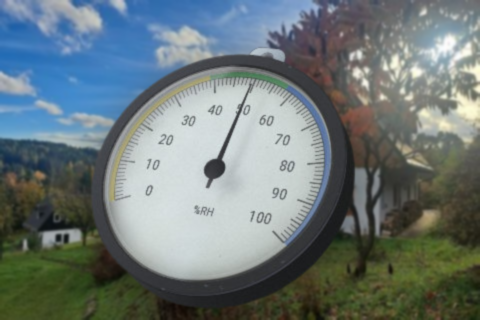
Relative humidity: % 50
